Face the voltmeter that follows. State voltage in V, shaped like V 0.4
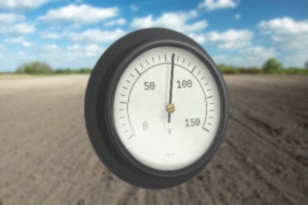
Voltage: V 80
